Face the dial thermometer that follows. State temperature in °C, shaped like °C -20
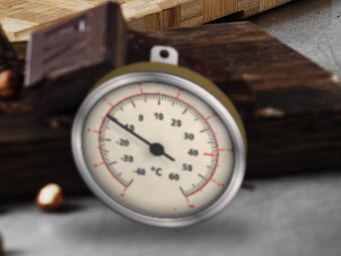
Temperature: °C -10
